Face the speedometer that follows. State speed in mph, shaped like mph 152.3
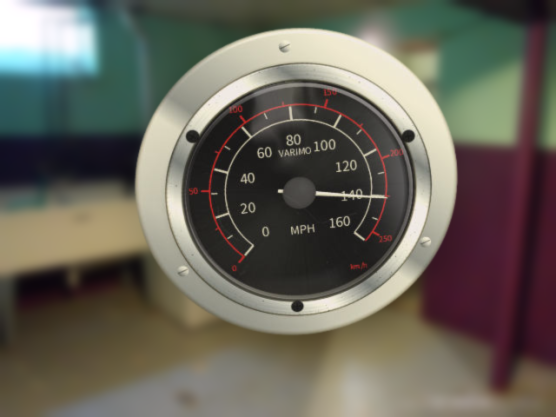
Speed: mph 140
